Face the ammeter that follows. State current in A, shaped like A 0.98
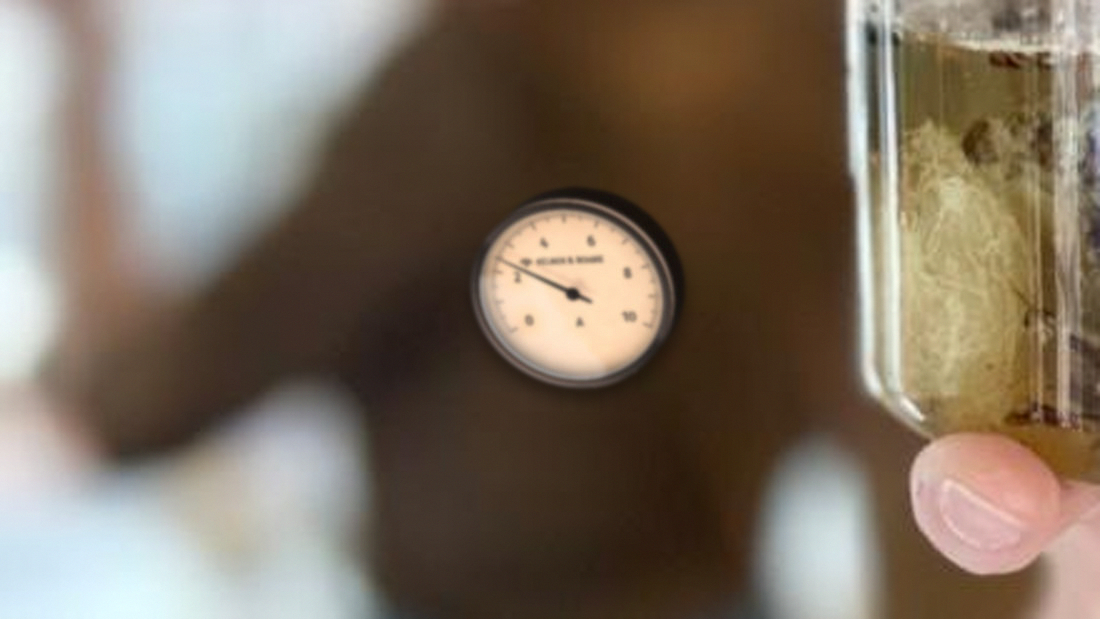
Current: A 2.5
